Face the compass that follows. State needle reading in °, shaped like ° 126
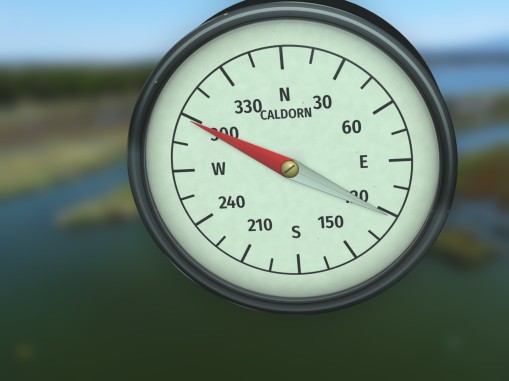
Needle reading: ° 300
